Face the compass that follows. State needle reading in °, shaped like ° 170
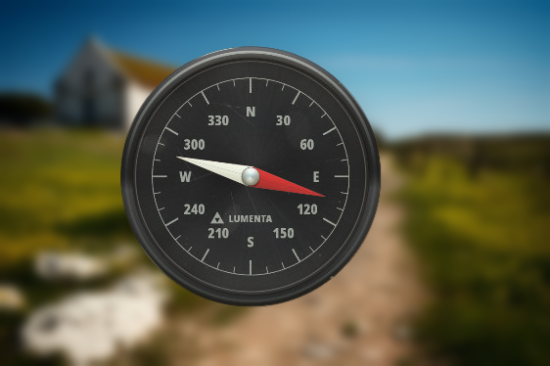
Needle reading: ° 105
